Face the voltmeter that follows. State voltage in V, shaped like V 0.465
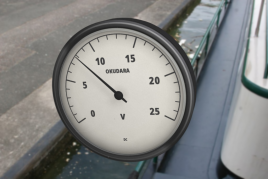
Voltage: V 8
